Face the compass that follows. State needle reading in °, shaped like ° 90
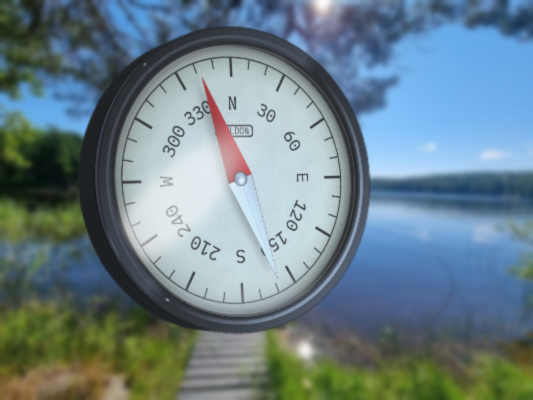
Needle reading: ° 340
